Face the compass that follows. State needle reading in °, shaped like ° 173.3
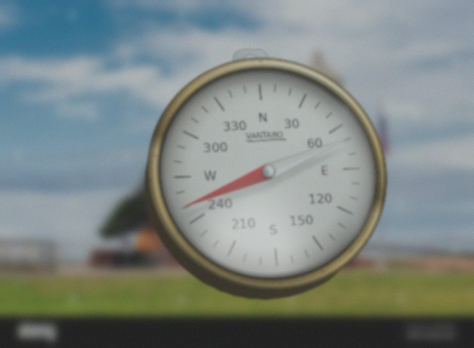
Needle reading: ° 250
